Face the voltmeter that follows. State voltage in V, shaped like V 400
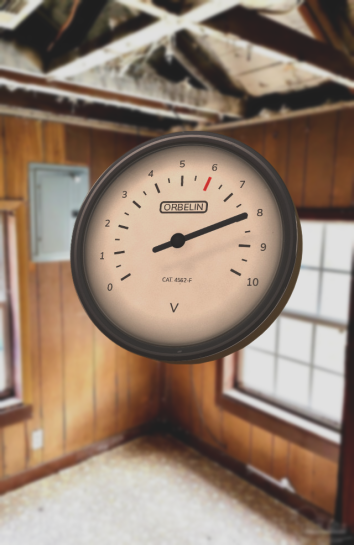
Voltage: V 8
